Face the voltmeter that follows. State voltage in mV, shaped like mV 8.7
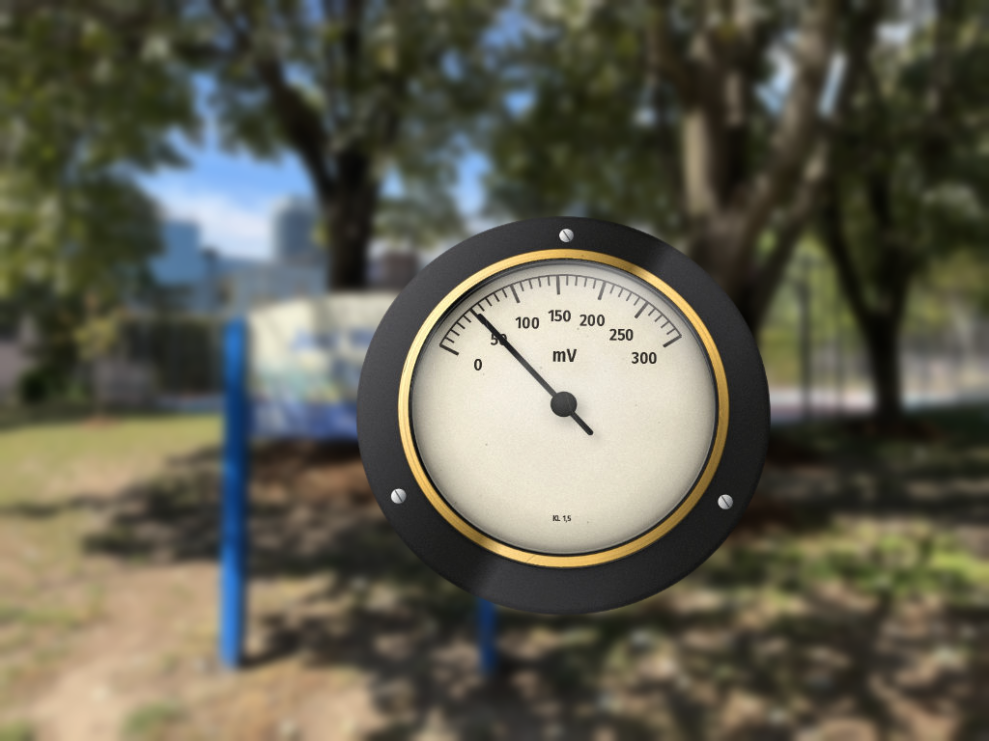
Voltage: mV 50
